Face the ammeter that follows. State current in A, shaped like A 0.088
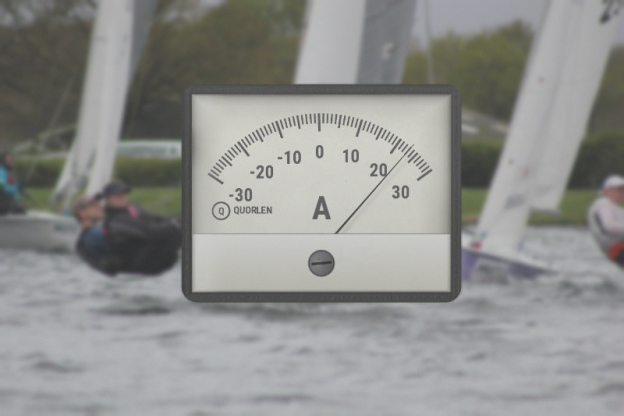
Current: A 23
